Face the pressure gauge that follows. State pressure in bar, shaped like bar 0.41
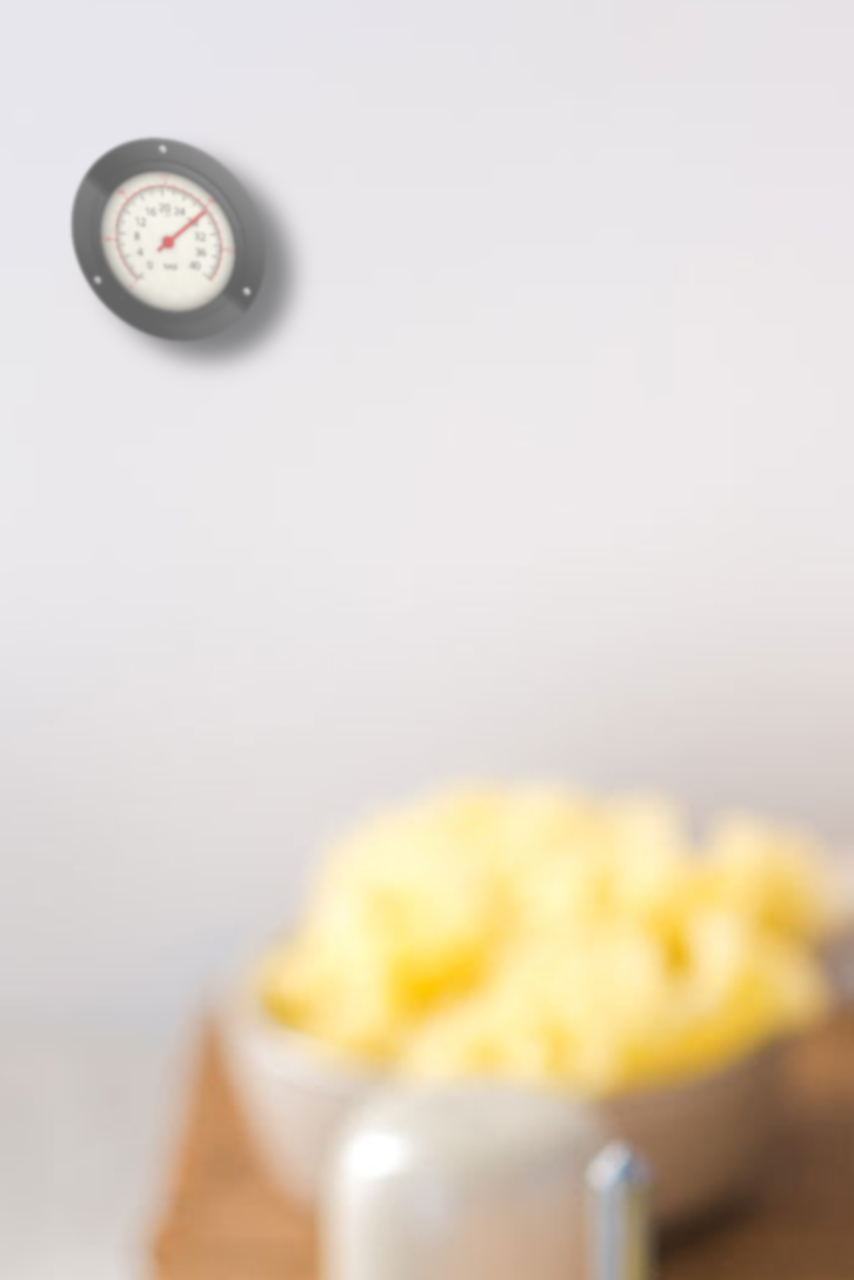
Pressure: bar 28
